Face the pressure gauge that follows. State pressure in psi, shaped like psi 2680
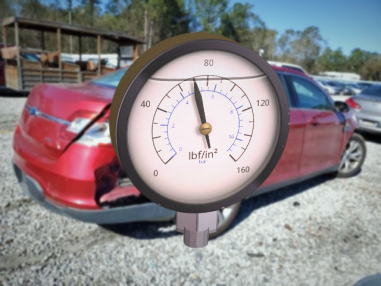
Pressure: psi 70
